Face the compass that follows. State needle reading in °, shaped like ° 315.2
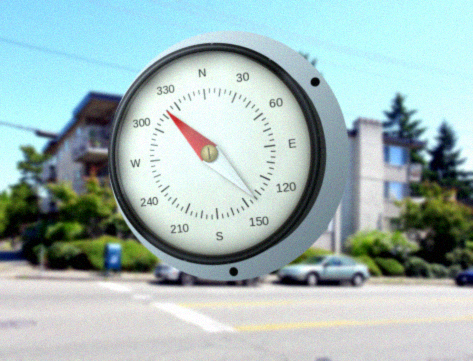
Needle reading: ° 320
